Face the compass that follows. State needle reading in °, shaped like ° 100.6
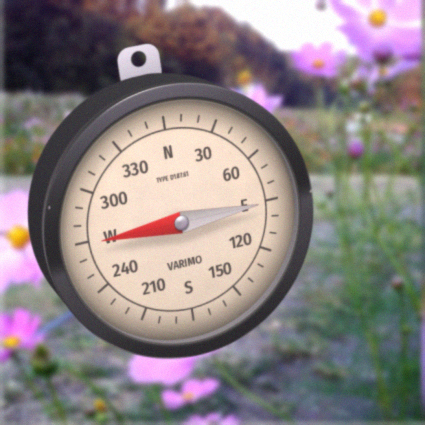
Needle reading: ° 270
